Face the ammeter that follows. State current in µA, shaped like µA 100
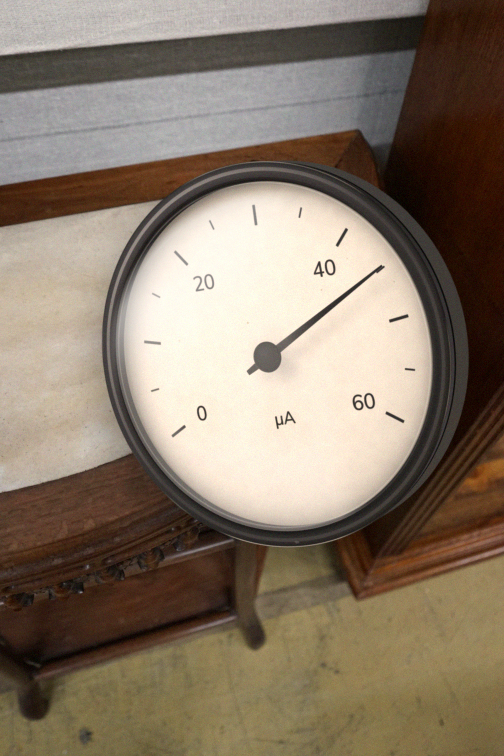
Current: µA 45
